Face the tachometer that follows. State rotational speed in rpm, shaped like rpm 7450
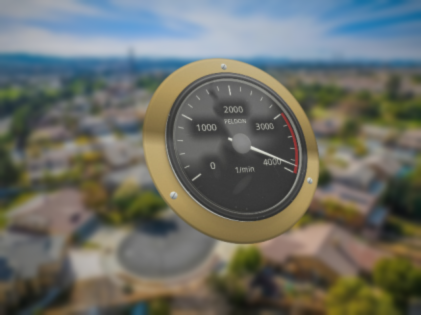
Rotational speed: rpm 3900
